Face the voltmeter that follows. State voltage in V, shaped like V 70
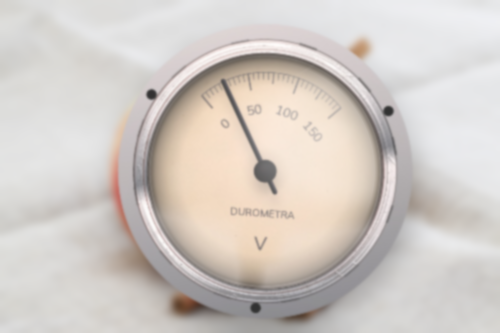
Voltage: V 25
